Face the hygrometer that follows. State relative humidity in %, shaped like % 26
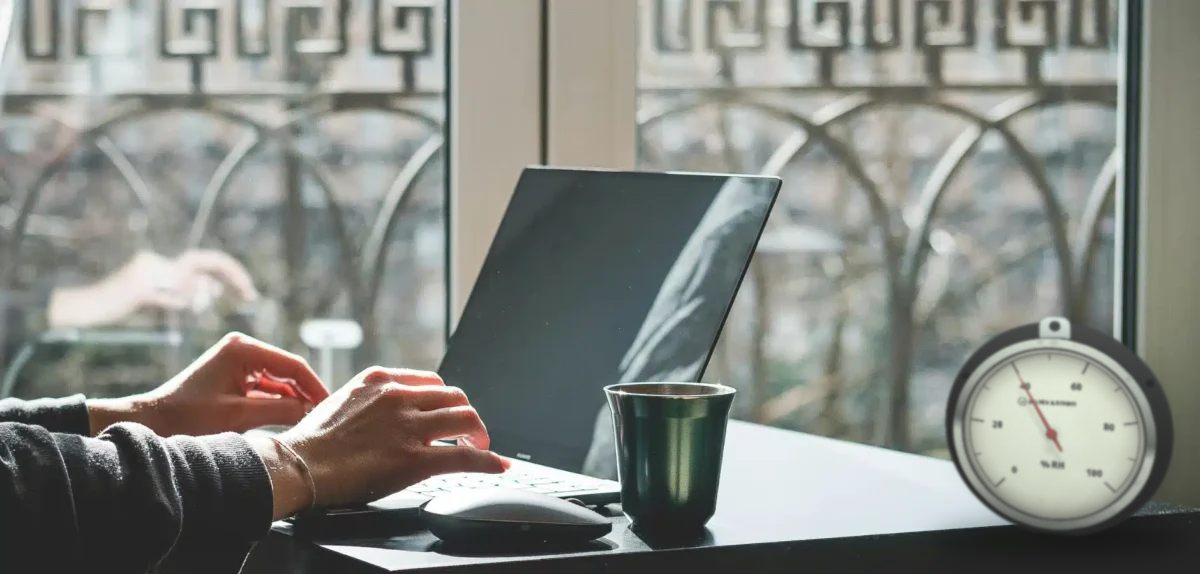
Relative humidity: % 40
